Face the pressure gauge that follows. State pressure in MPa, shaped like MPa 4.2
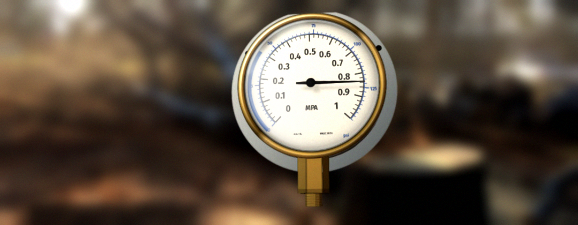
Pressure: MPa 0.84
